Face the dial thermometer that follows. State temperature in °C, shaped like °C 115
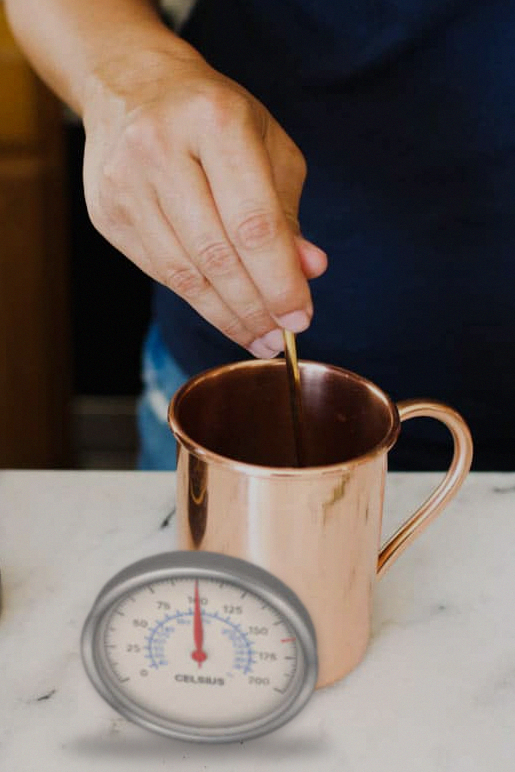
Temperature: °C 100
